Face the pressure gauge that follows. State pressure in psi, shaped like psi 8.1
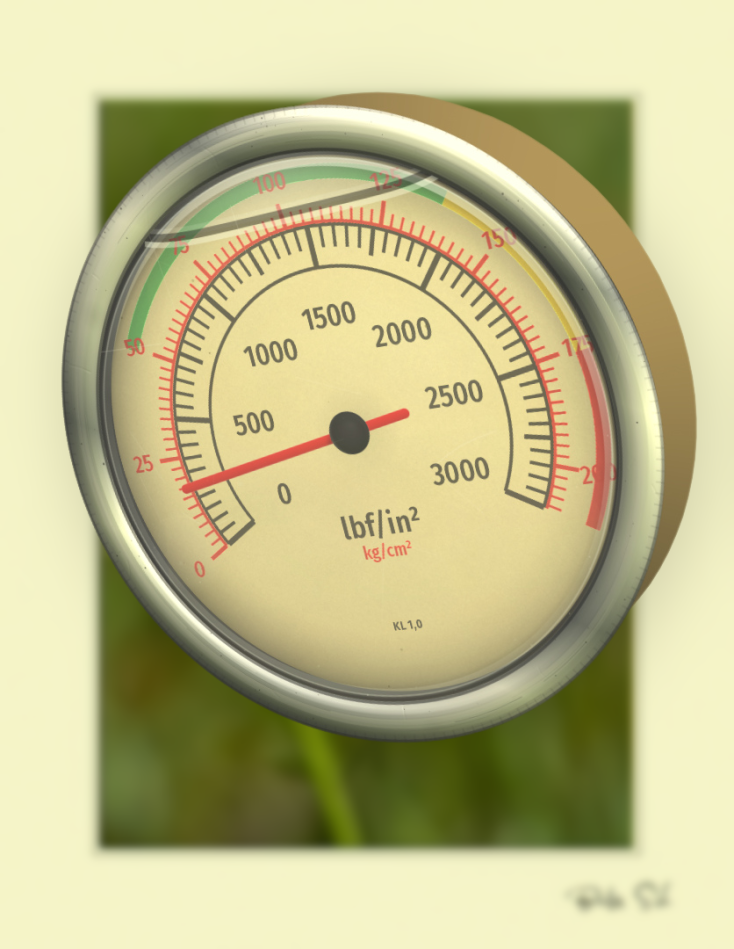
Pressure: psi 250
